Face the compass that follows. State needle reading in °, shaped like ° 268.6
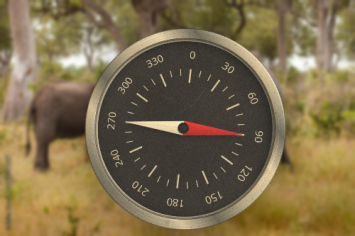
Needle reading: ° 90
